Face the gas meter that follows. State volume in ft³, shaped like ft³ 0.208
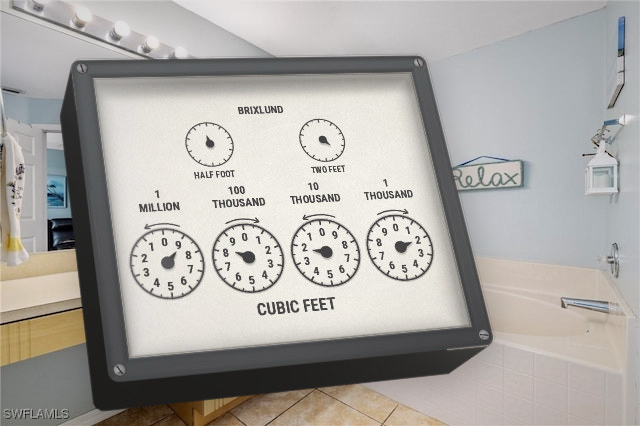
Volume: ft³ 882200
